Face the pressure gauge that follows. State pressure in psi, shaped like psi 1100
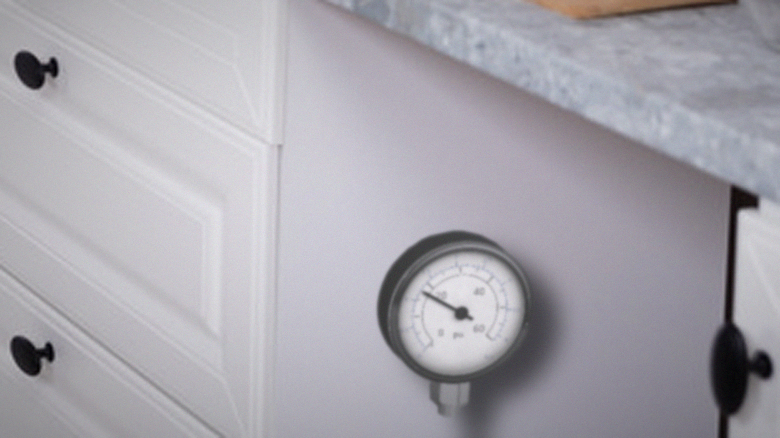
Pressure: psi 17.5
